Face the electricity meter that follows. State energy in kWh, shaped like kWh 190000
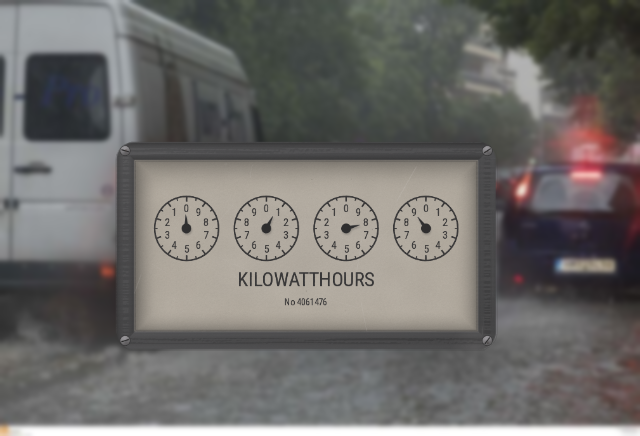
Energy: kWh 79
